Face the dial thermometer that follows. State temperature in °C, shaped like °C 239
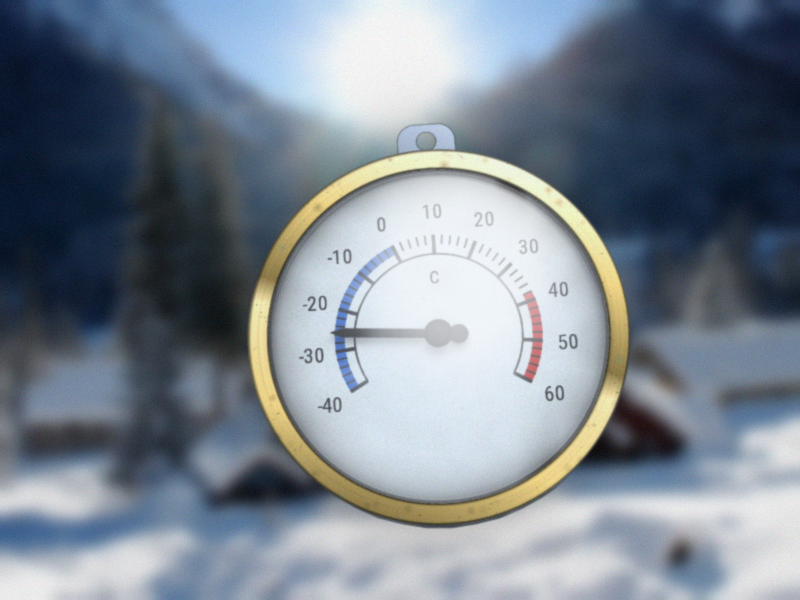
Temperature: °C -26
